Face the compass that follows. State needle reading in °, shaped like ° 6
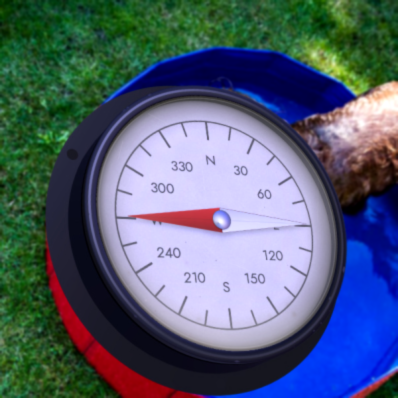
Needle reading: ° 270
